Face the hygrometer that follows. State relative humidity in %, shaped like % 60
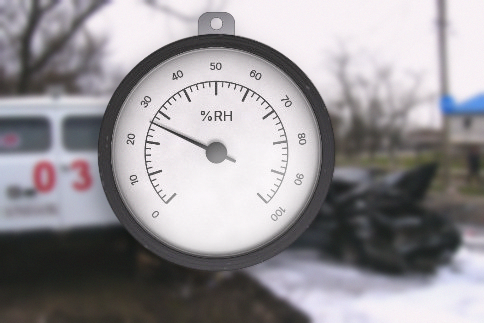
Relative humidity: % 26
